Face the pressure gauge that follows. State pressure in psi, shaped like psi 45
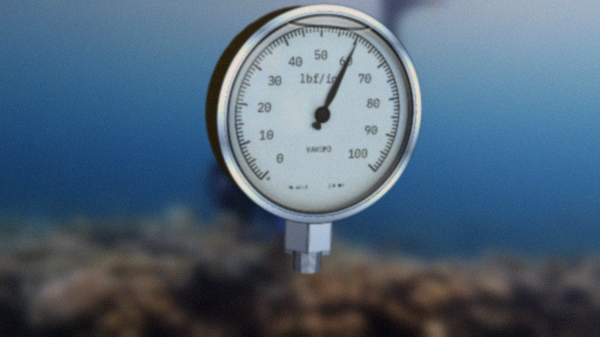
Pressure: psi 60
